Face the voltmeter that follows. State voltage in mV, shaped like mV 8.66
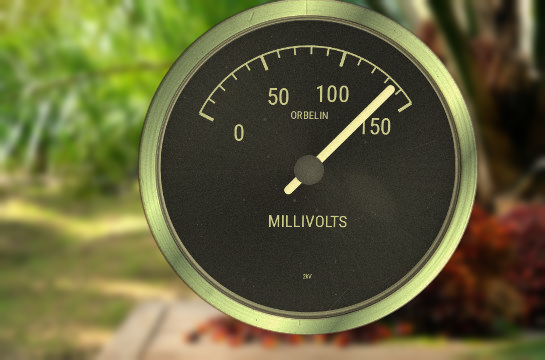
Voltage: mV 135
